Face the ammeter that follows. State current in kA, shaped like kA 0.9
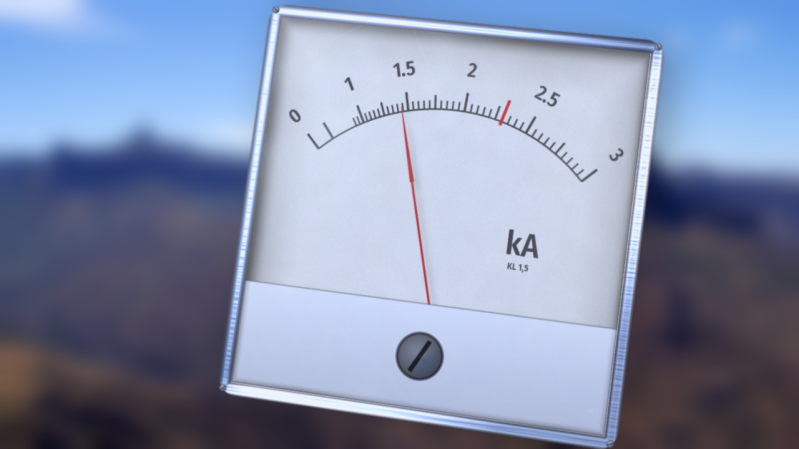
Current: kA 1.45
